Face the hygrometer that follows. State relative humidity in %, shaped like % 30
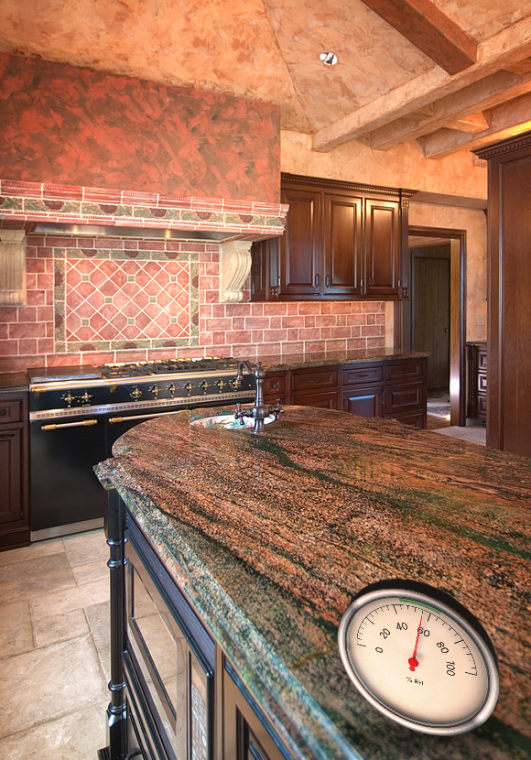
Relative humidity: % 56
